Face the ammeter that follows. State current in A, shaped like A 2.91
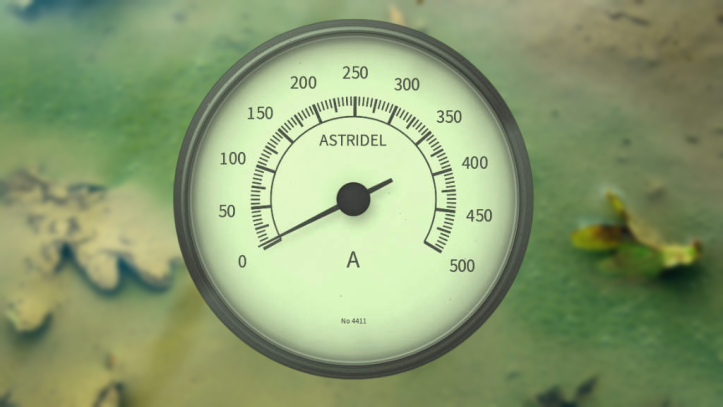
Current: A 5
